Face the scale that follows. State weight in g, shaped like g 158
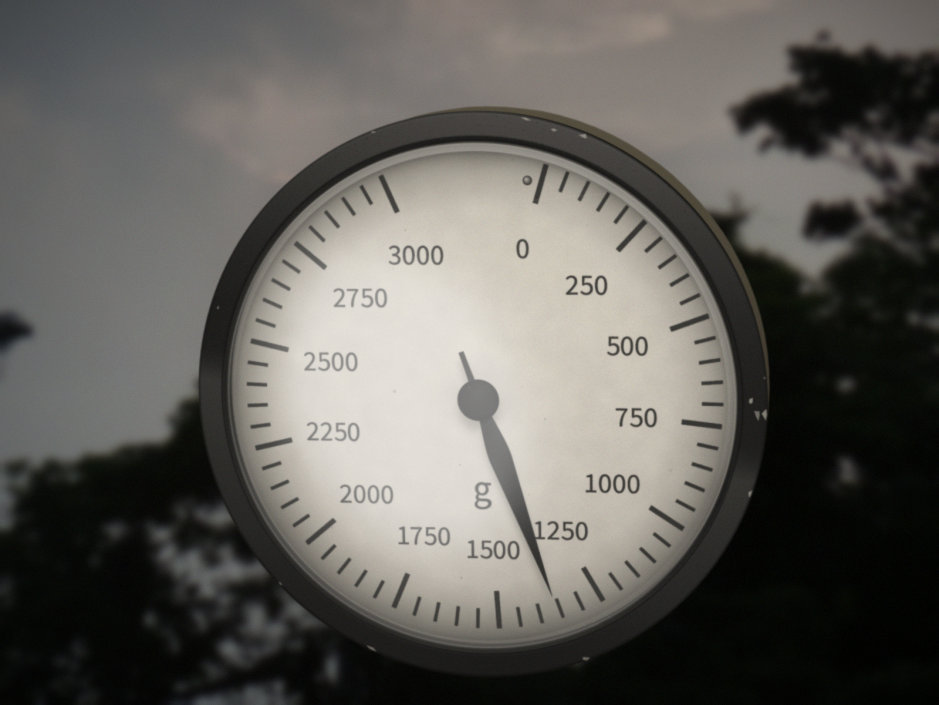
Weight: g 1350
